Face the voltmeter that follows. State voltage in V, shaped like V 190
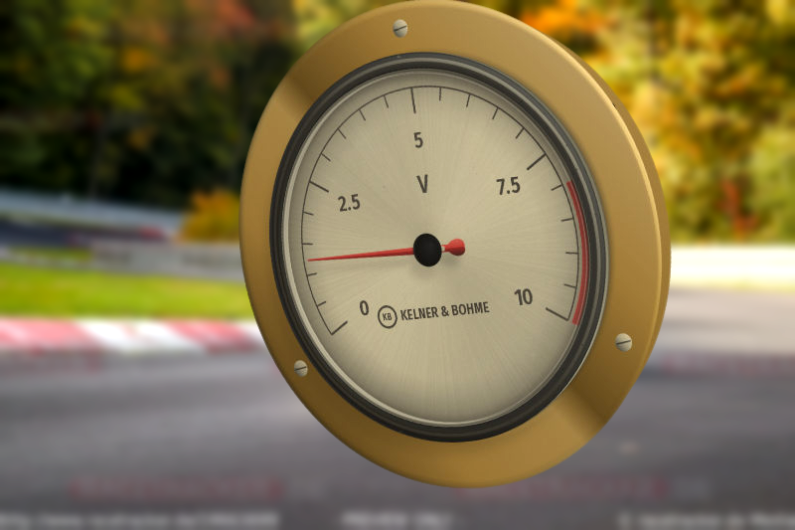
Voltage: V 1.25
